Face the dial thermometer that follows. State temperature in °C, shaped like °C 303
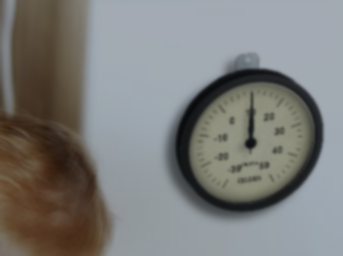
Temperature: °C 10
